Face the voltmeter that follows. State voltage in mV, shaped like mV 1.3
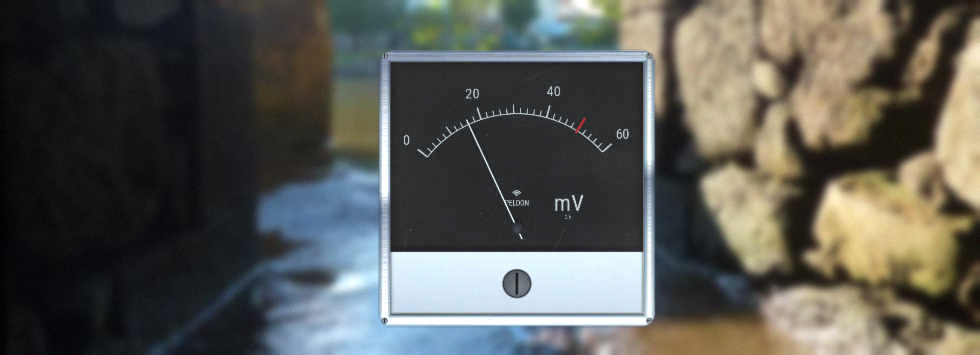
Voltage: mV 16
